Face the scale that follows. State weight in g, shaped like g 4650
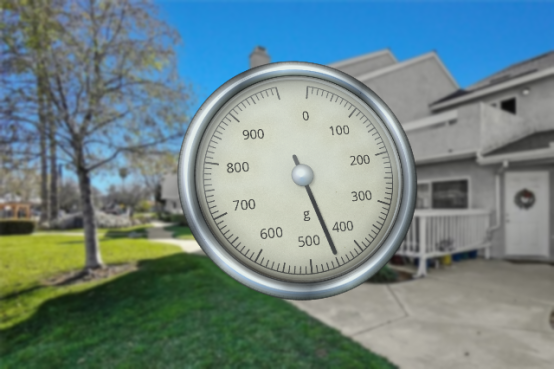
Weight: g 450
